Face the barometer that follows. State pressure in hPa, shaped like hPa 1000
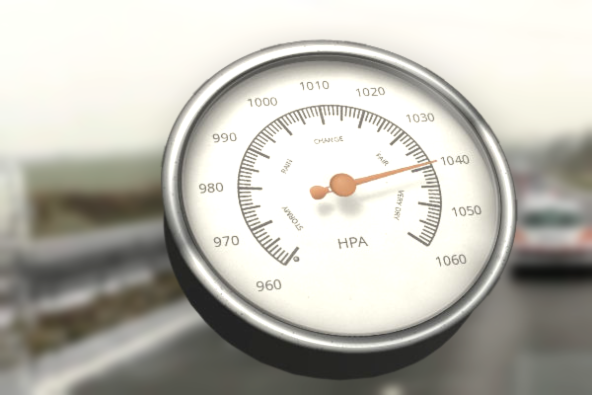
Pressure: hPa 1040
